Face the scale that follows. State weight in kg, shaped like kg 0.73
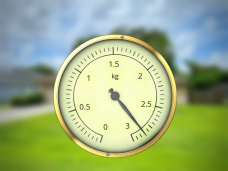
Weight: kg 2.85
